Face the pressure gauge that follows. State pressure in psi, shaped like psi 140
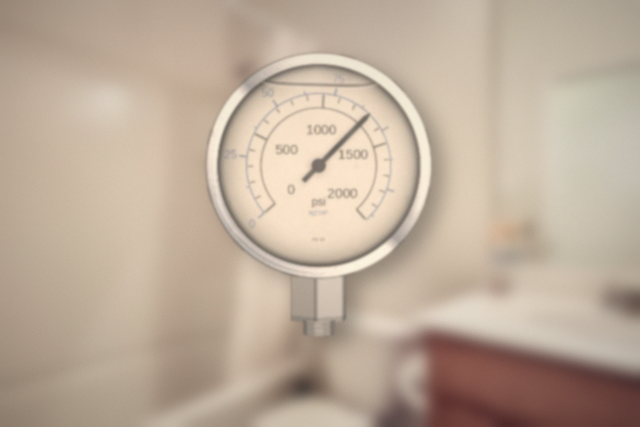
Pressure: psi 1300
